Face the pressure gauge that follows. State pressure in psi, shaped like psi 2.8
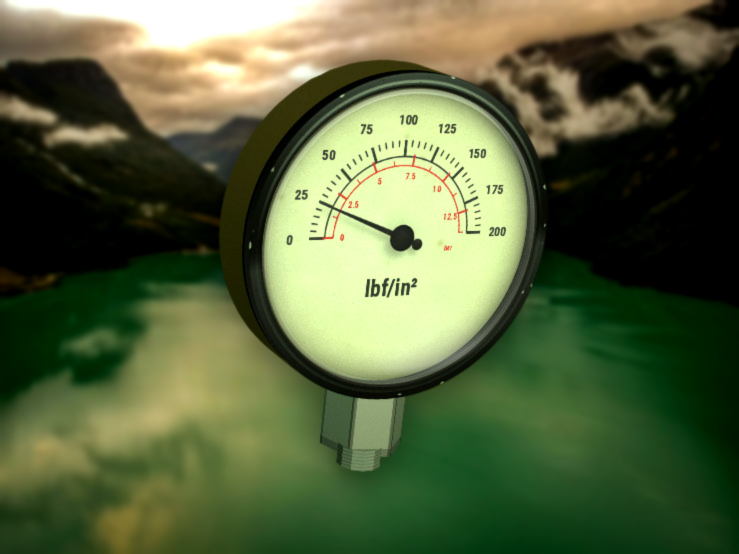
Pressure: psi 25
